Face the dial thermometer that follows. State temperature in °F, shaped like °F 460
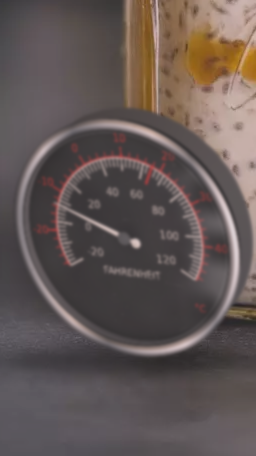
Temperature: °F 10
